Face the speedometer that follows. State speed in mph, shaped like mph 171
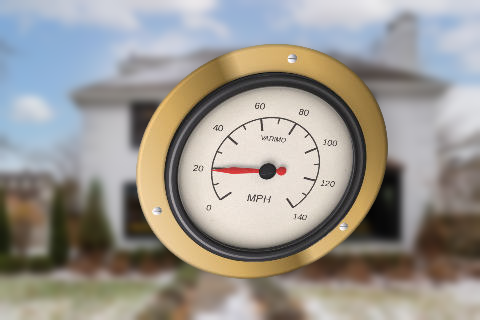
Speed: mph 20
